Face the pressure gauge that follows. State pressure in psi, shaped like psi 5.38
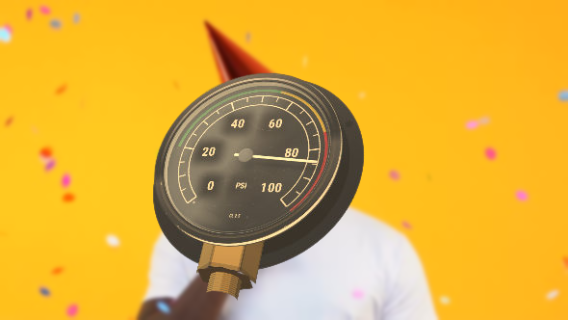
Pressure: psi 85
